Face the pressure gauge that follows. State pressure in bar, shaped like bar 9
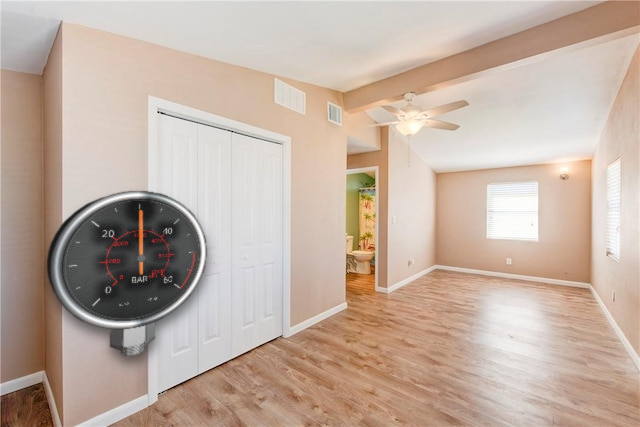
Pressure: bar 30
